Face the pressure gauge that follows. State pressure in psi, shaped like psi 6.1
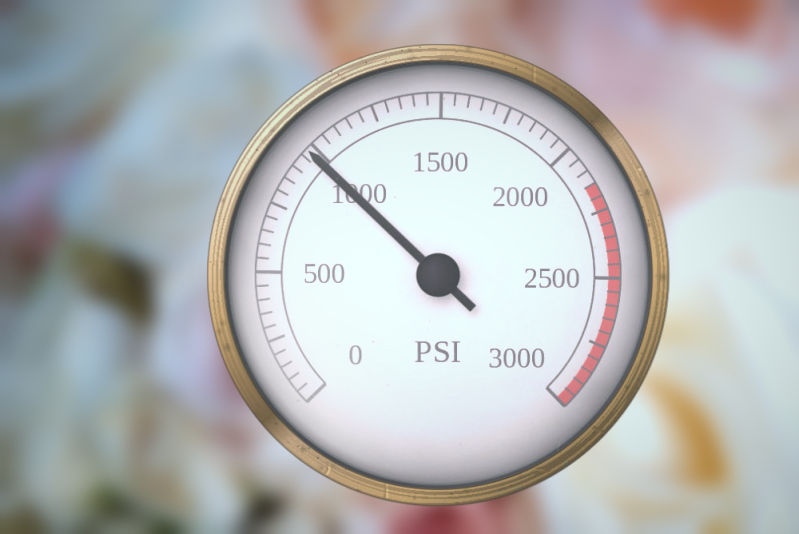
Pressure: psi 975
